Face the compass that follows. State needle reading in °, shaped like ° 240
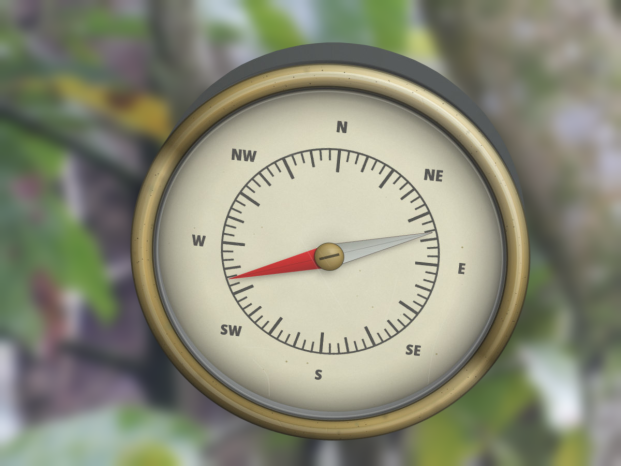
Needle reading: ° 250
